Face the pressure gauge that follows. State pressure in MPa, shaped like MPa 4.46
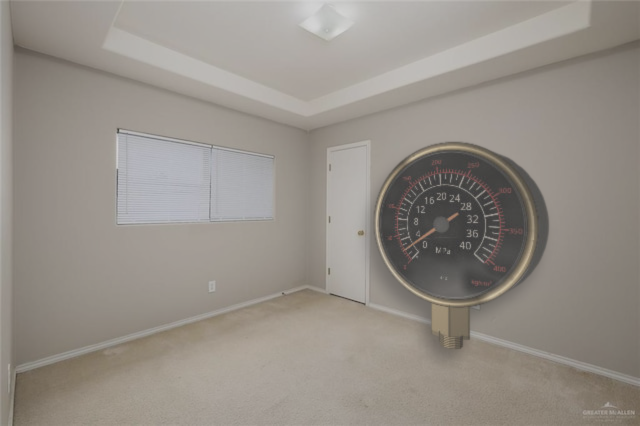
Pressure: MPa 2
